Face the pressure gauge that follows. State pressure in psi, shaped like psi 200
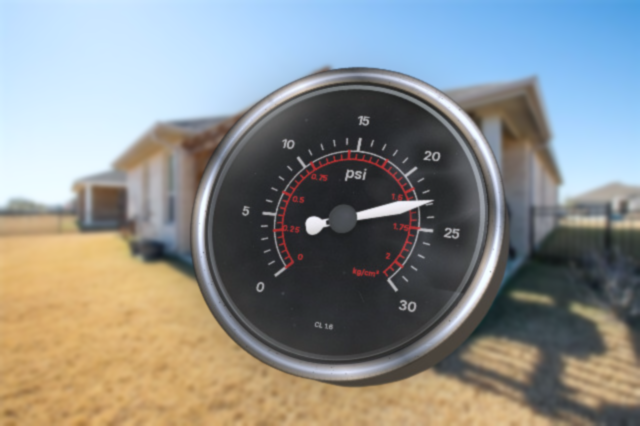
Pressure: psi 23
